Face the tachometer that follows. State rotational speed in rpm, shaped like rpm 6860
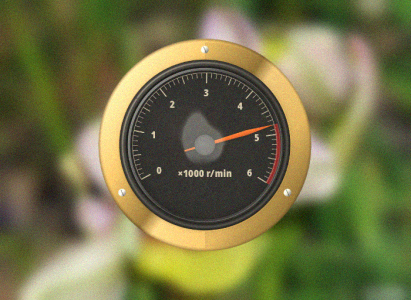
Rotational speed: rpm 4800
